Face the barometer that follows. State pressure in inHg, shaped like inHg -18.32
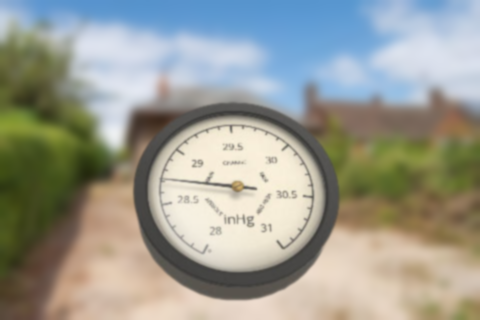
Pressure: inHg 28.7
